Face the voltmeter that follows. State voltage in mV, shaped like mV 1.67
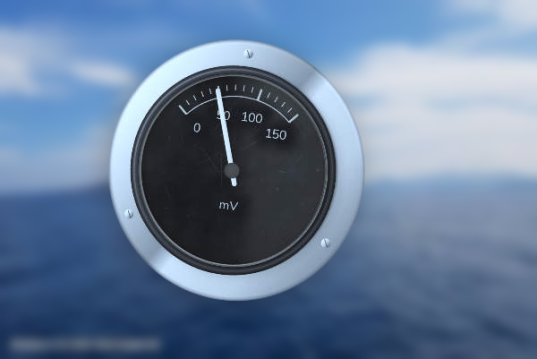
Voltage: mV 50
